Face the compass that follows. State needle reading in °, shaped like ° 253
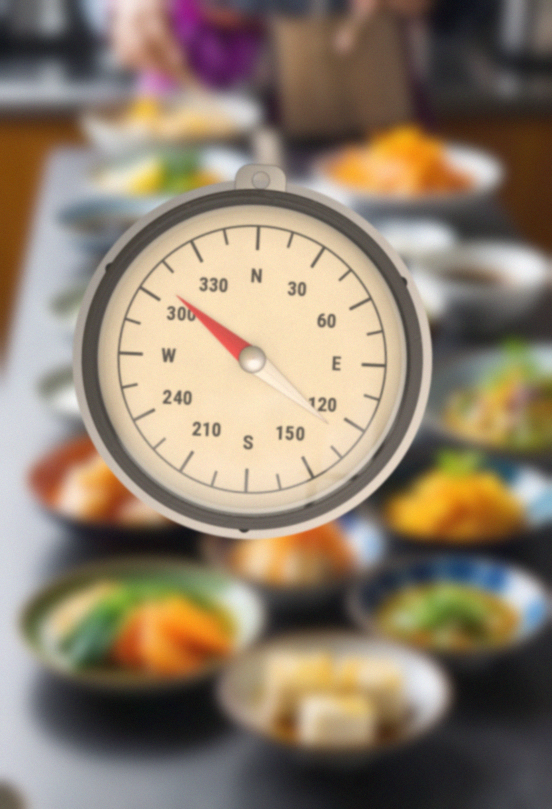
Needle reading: ° 307.5
